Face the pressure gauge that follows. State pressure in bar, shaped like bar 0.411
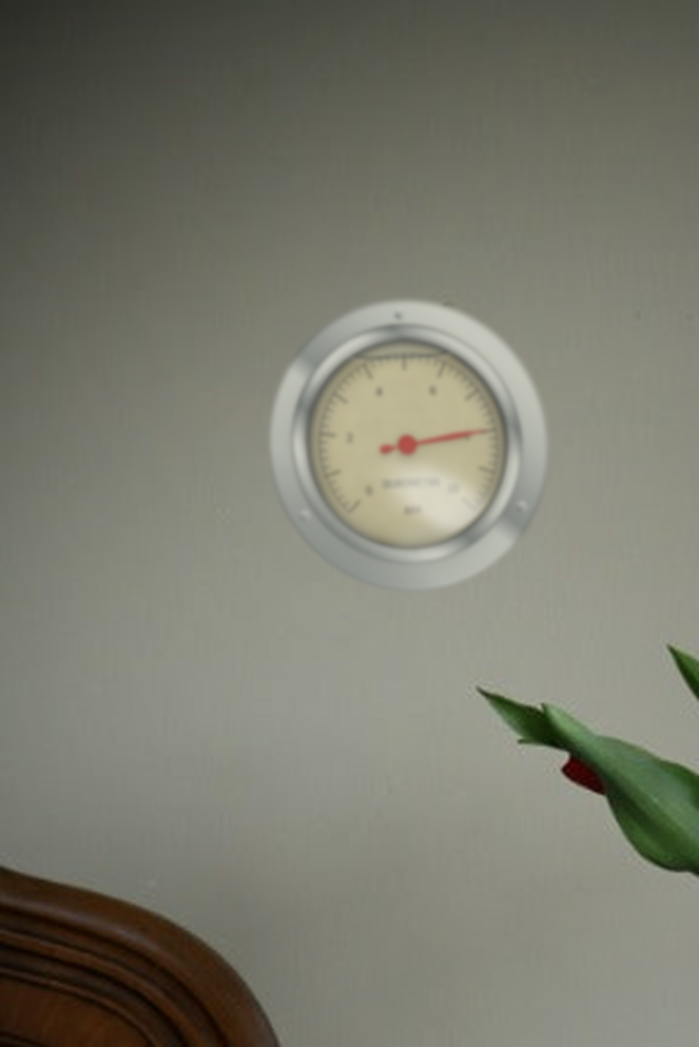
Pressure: bar 8
